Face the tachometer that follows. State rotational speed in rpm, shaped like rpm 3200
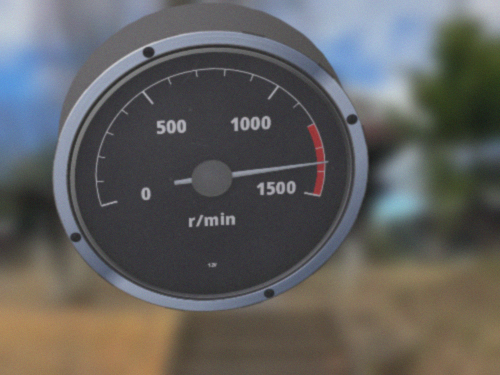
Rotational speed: rpm 1350
